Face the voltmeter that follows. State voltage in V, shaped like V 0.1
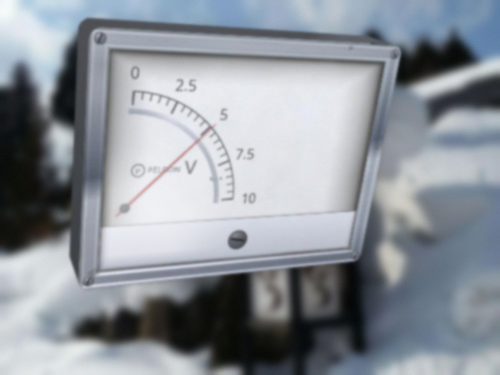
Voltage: V 5
